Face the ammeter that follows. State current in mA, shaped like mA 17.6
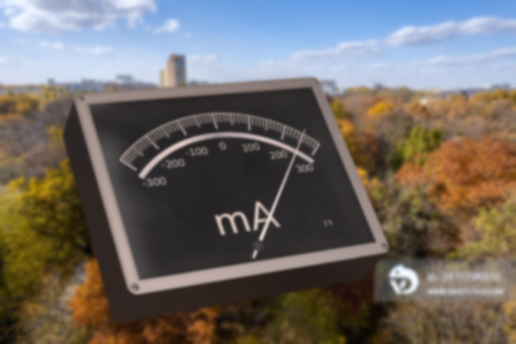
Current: mA 250
